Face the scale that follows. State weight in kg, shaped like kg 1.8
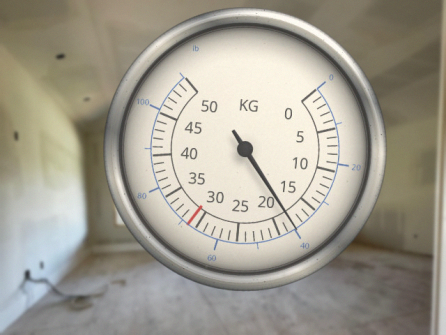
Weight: kg 18
